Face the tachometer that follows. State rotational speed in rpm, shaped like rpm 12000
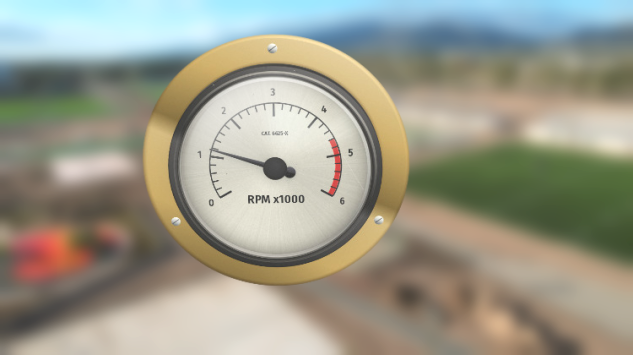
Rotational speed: rpm 1200
